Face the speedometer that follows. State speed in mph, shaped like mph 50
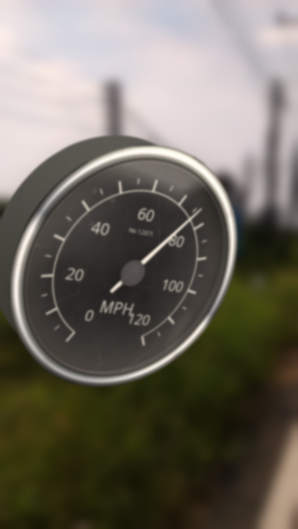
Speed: mph 75
